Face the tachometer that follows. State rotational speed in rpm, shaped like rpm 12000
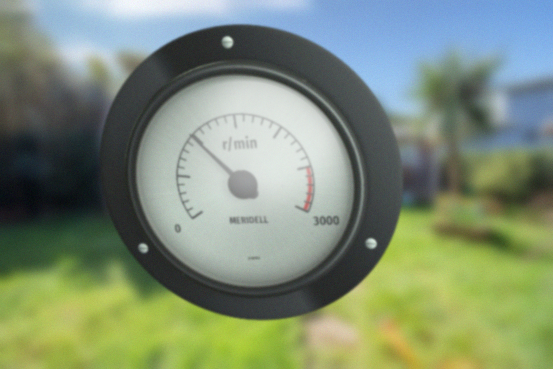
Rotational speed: rpm 1000
